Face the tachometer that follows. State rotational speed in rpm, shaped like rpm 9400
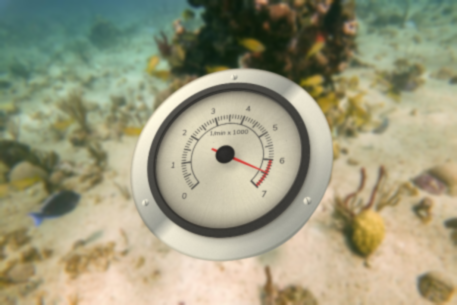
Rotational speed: rpm 6500
